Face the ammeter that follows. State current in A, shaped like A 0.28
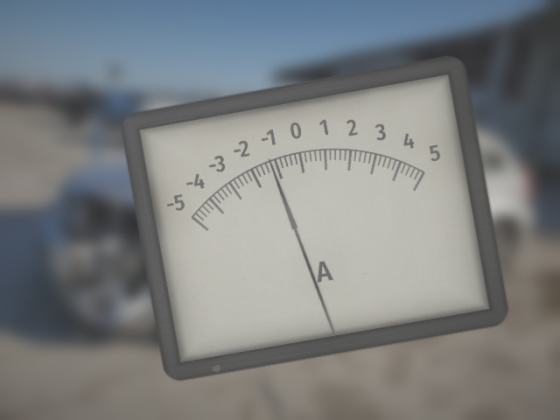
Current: A -1.2
